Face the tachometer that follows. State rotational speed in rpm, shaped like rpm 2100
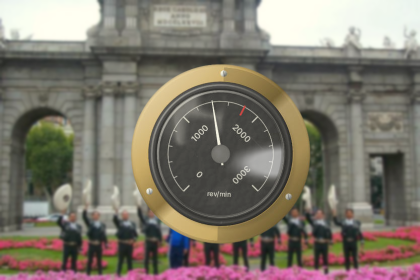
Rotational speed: rpm 1400
